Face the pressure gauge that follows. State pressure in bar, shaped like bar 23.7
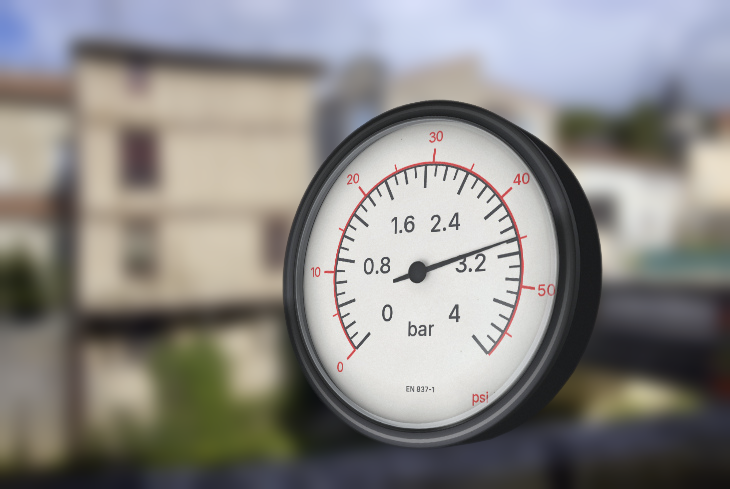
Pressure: bar 3.1
